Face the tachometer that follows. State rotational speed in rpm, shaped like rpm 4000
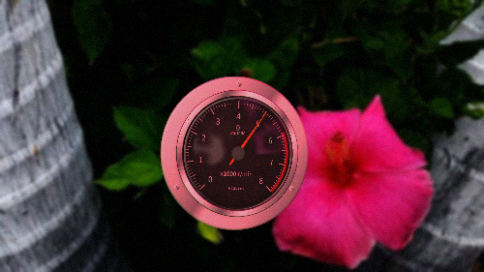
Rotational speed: rpm 5000
